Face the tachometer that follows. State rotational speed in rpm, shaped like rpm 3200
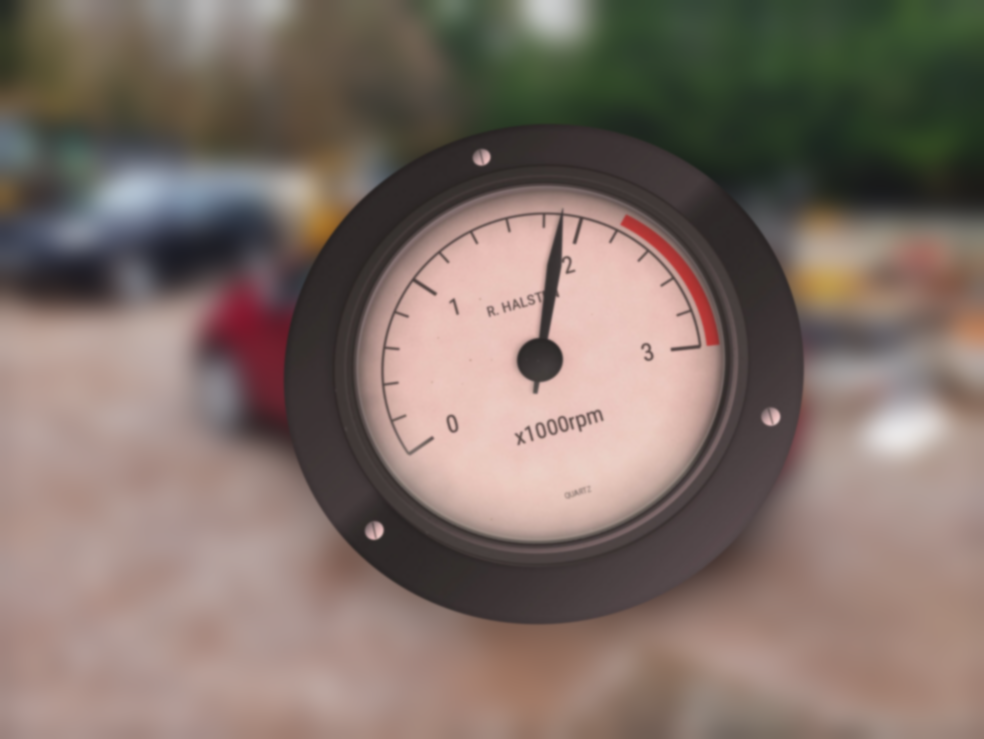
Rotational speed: rpm 1900
